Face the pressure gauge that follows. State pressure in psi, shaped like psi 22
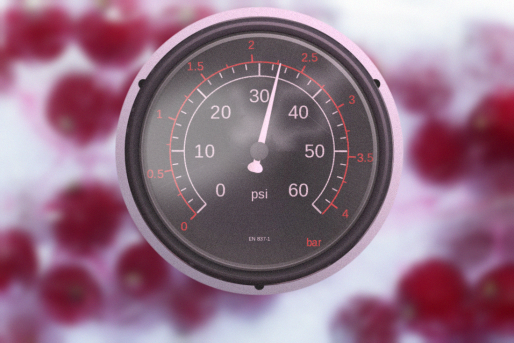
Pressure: psi 33
